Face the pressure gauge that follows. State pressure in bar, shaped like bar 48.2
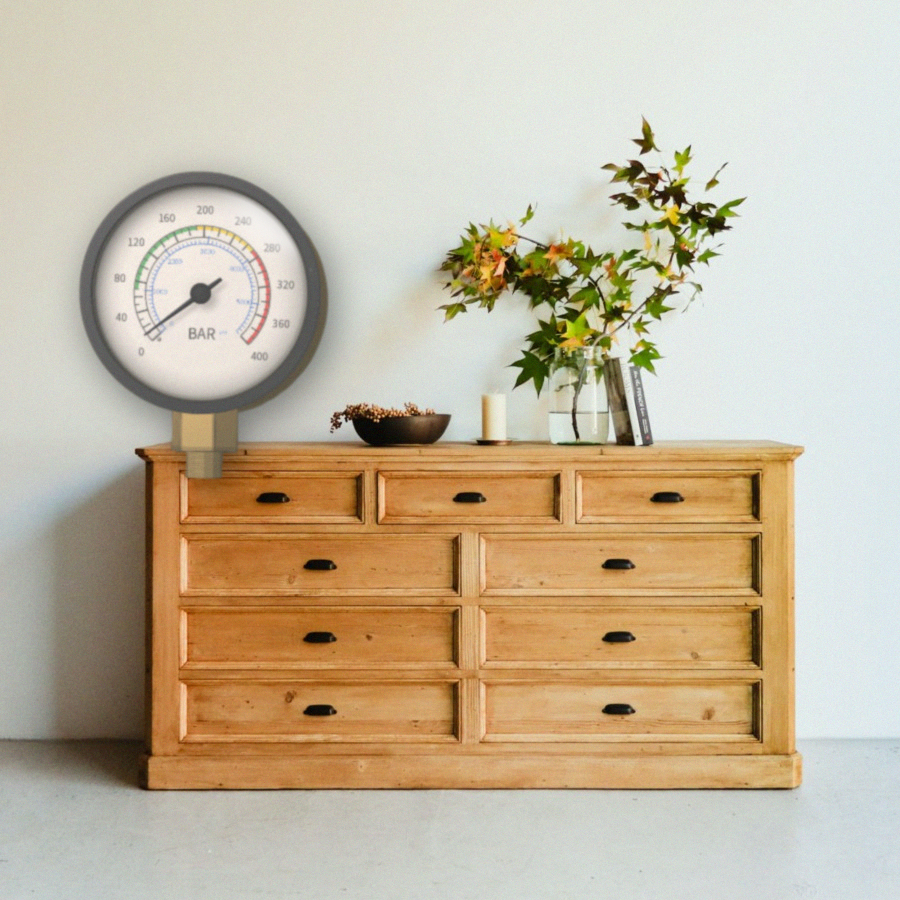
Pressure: bar 10
